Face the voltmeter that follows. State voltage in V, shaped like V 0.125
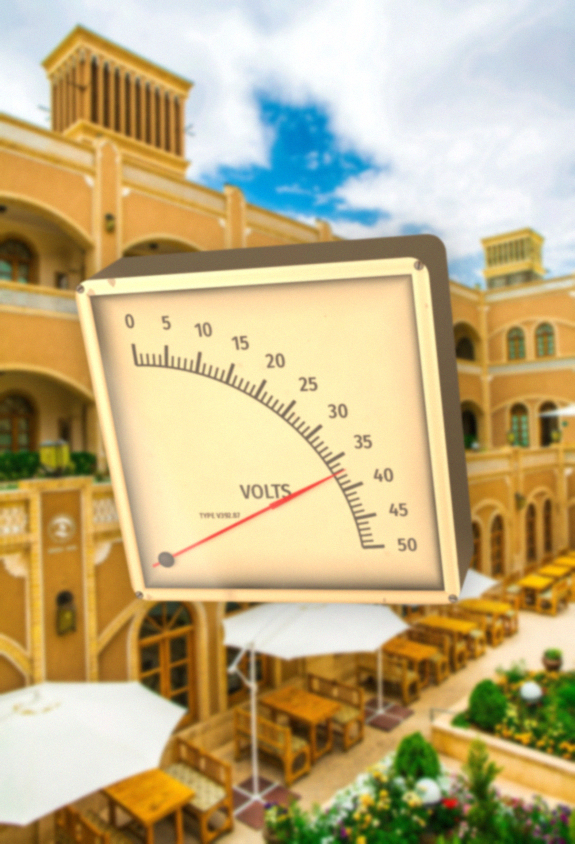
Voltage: V 37
